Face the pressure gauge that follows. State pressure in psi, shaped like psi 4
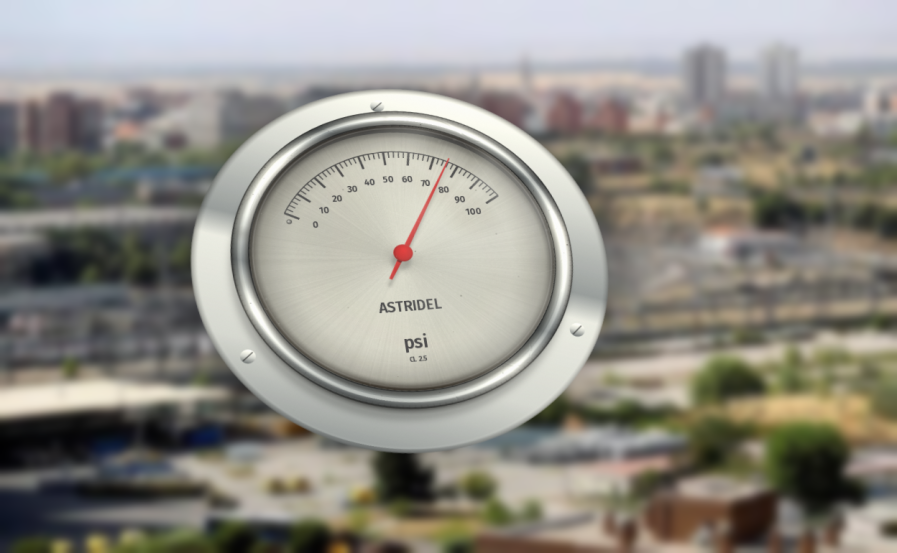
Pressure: psi 76
